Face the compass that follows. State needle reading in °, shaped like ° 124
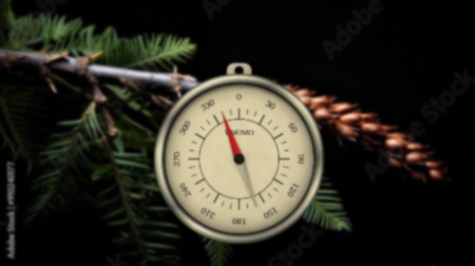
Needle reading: ° 340
